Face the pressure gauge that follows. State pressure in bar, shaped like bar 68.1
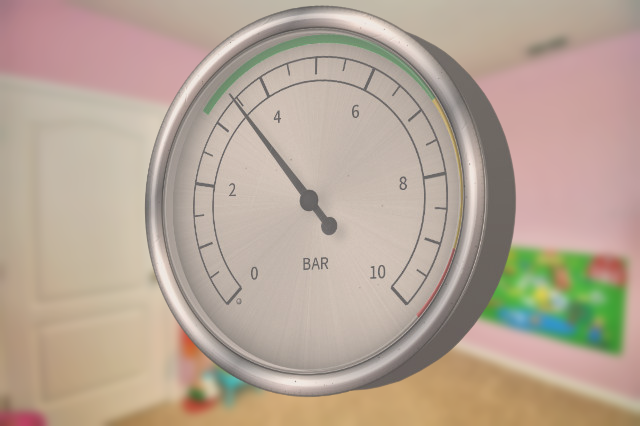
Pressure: bar 3.5
